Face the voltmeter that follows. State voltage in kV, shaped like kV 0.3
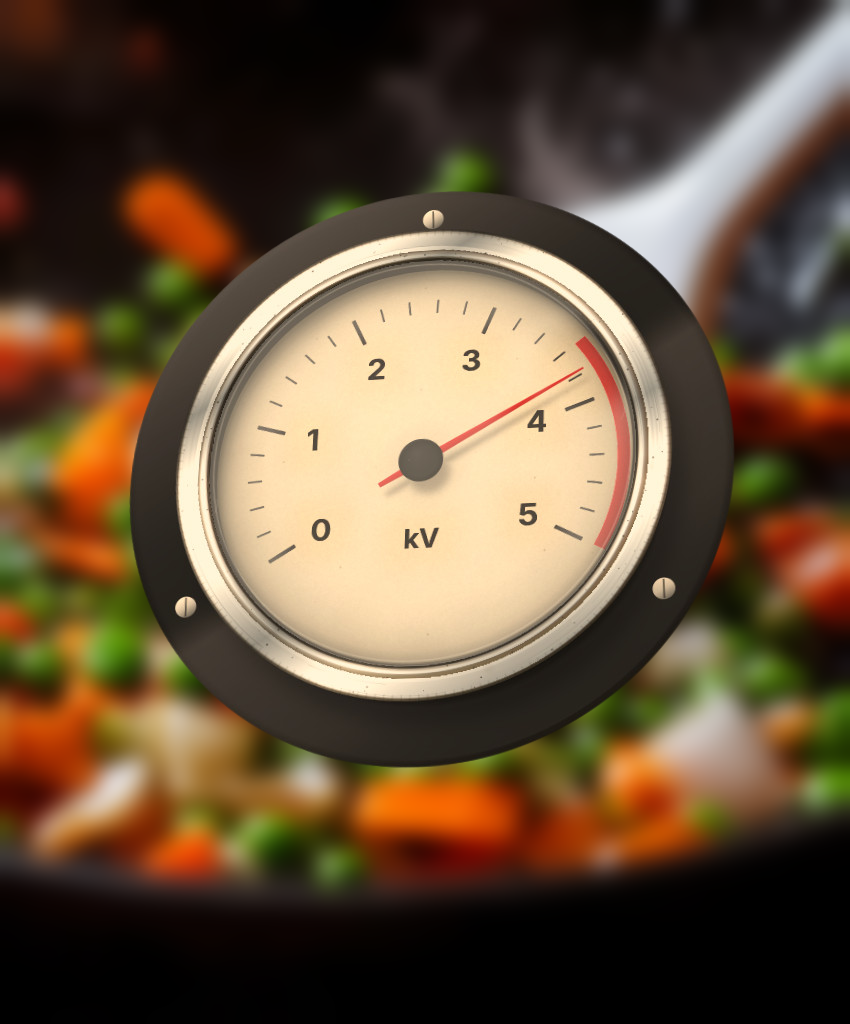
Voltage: kV 3.8
